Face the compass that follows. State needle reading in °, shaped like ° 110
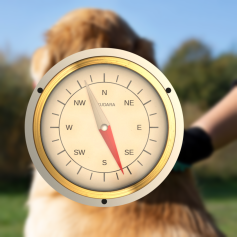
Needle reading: ° 157.5
